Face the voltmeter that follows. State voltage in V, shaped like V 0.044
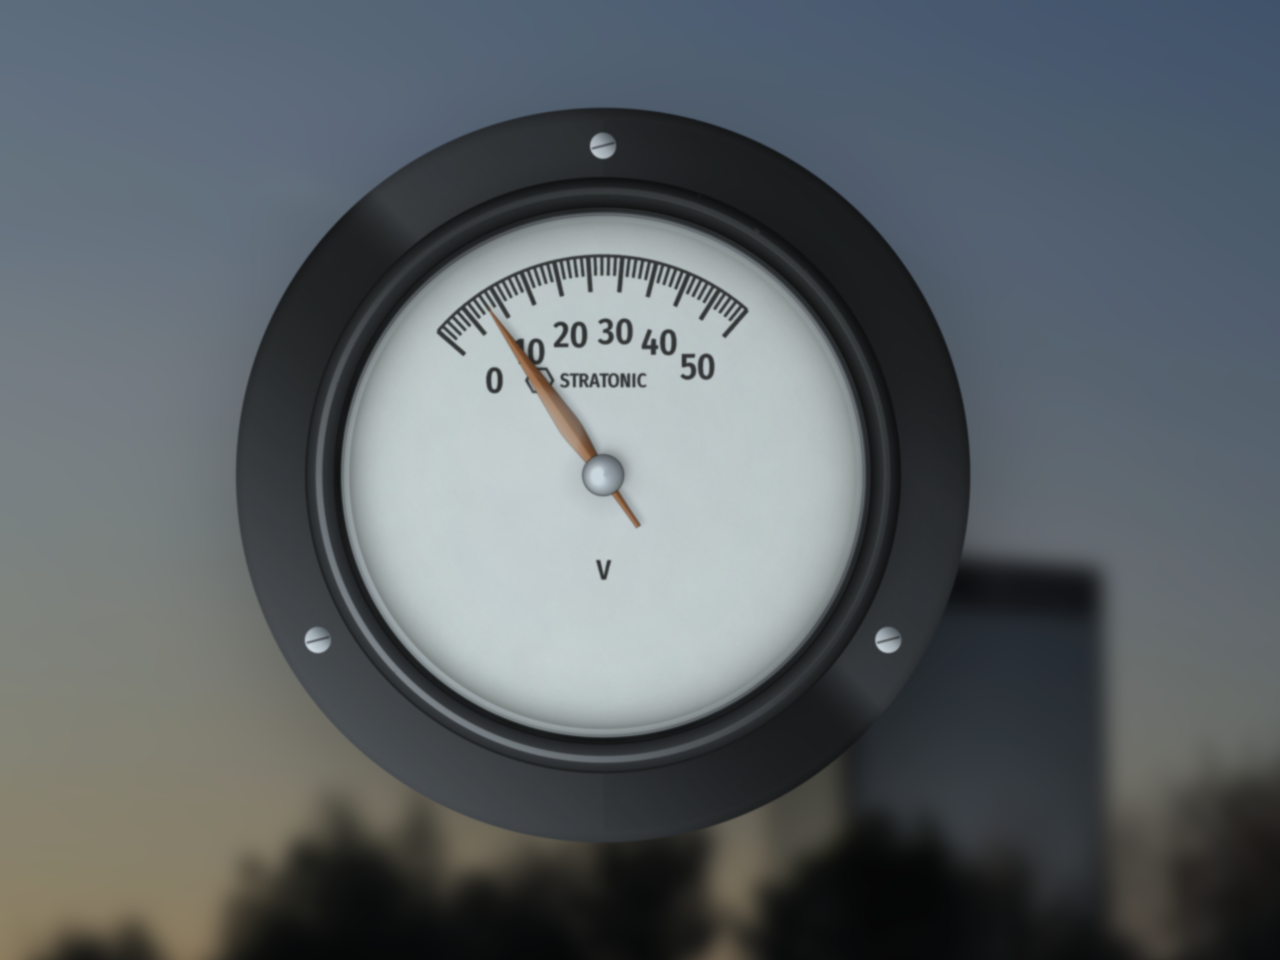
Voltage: V 8
